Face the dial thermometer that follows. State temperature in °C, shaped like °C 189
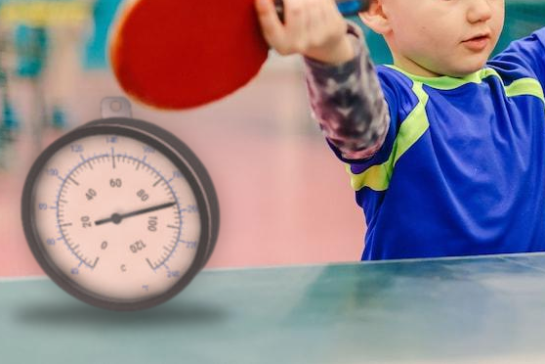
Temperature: °C 90
